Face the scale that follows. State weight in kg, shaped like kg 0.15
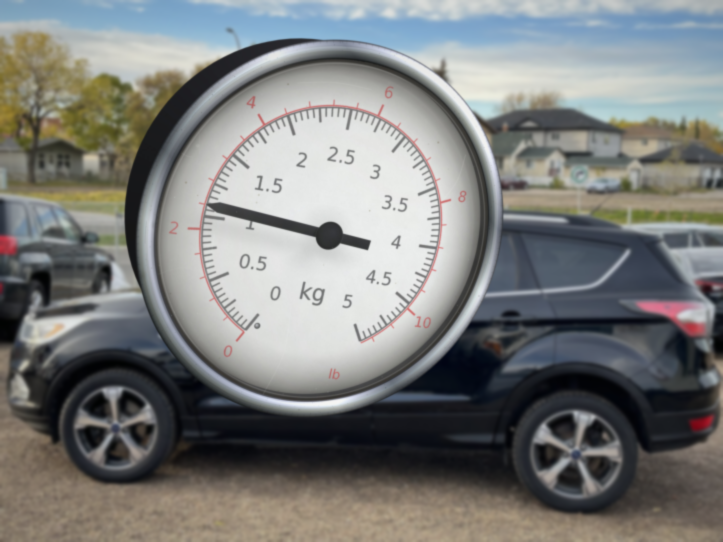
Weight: kg 1.1
